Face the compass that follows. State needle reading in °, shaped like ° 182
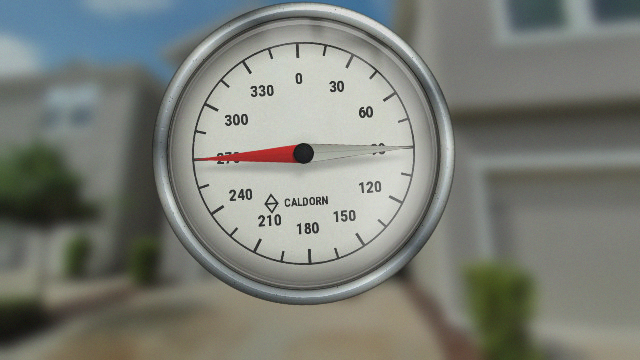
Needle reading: ° 270
